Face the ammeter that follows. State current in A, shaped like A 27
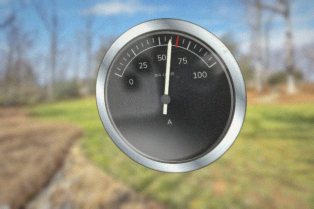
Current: A 60
